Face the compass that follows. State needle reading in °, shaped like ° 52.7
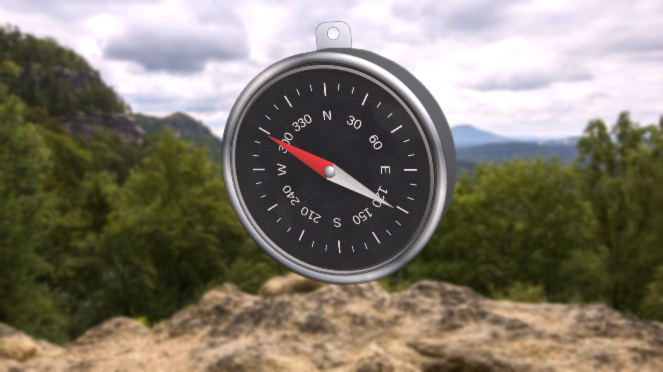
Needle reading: ° 300
